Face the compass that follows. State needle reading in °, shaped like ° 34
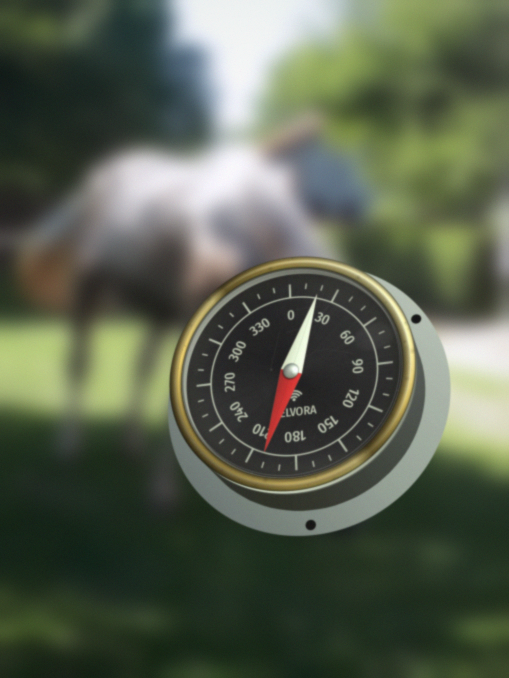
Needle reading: ° 200
